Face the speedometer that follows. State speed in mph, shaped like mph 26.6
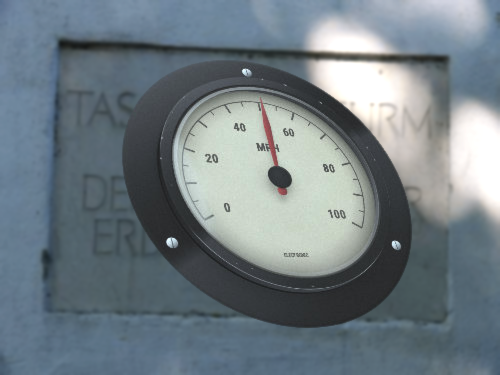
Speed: mph 50
